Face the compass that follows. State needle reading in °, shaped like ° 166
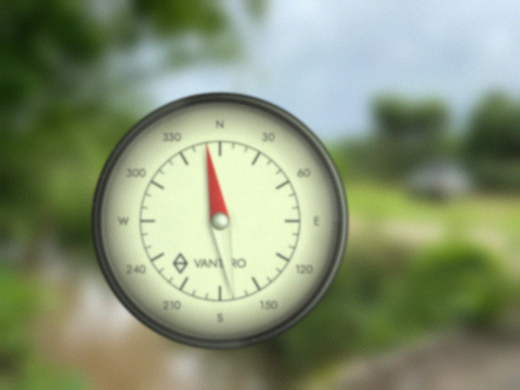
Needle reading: ° 350
